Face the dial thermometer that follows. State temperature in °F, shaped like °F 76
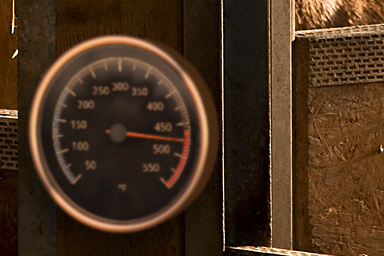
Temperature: °F 475
